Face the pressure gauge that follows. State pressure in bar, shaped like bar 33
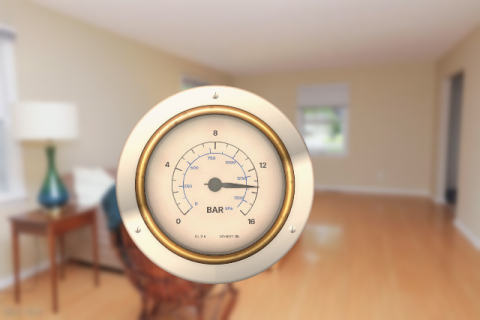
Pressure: bar 13.5
